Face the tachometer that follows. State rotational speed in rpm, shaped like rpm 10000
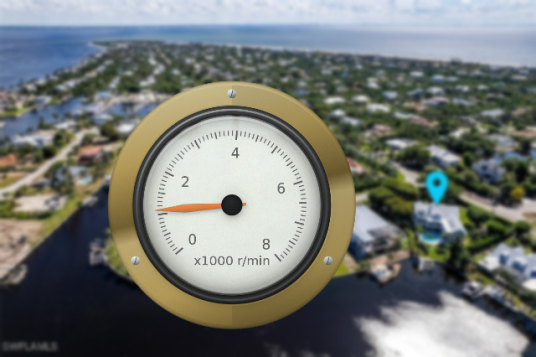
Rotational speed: rpm 1100
